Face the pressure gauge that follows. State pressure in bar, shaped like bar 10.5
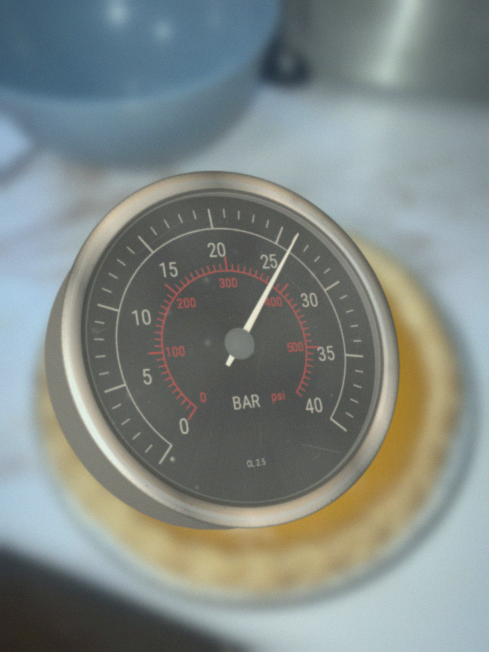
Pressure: bar 26
